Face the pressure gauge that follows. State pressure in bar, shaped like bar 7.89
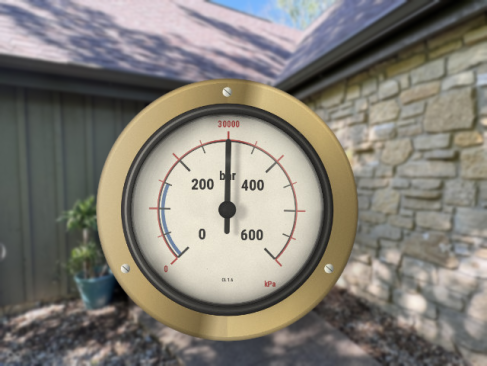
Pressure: bar 300
